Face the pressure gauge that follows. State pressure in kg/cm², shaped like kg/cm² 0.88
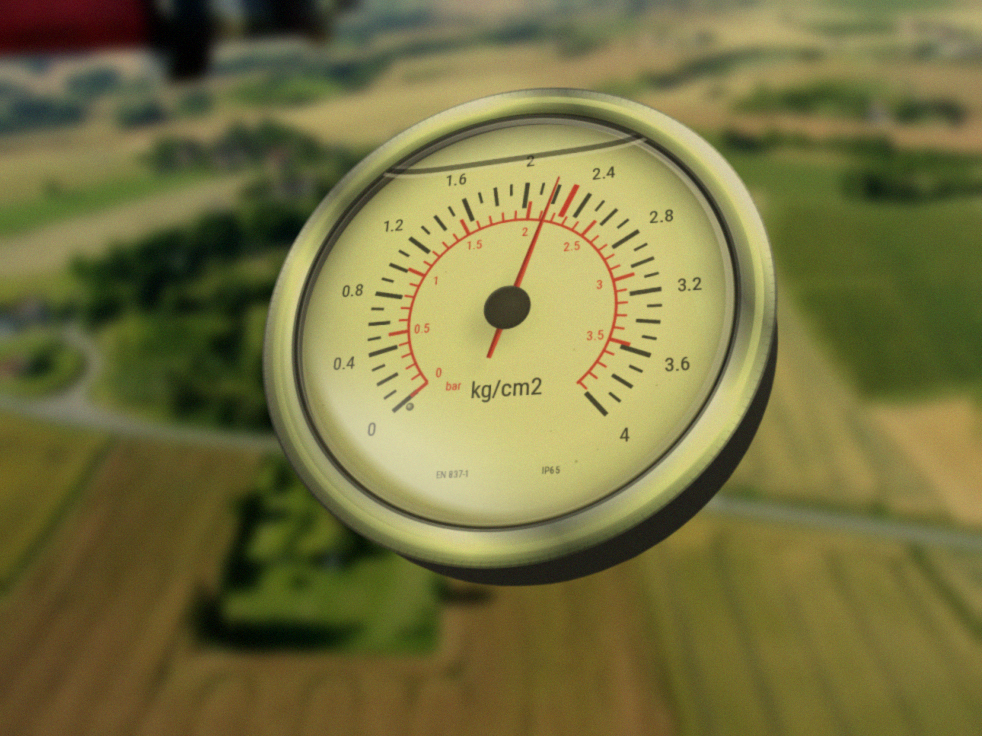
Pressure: kg/cm² 2.2
